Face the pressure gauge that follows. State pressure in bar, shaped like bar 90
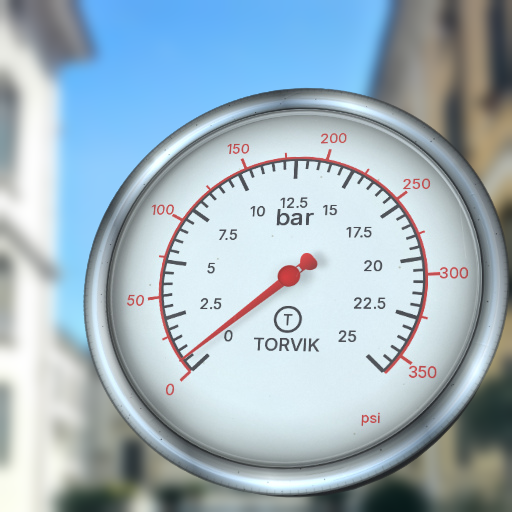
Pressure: bar 0.5
